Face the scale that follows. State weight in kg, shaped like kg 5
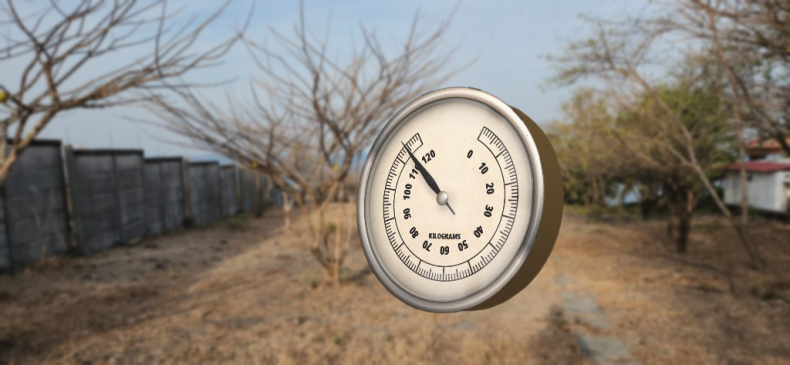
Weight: kg 115
